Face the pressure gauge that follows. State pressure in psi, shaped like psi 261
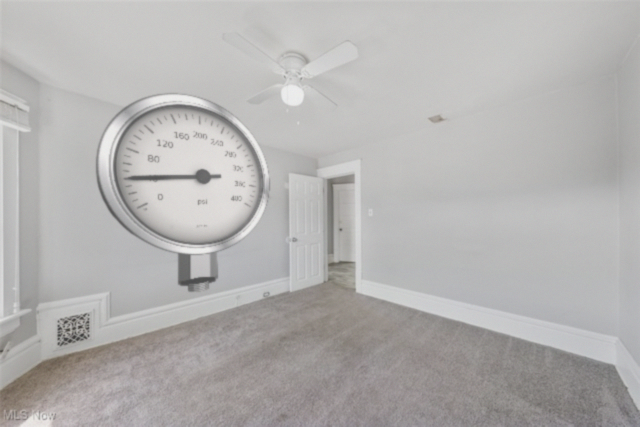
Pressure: psi 40
